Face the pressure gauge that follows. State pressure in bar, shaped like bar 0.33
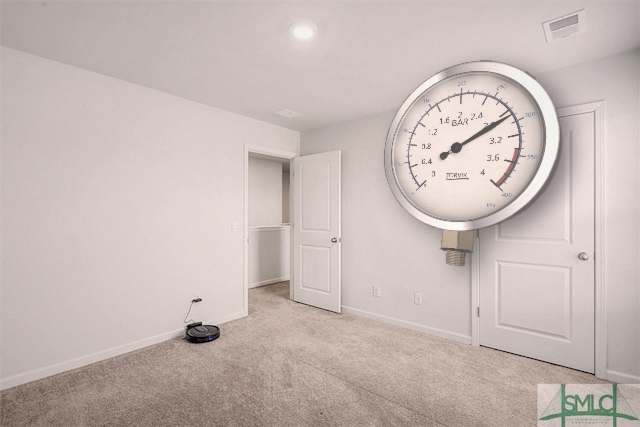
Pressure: bar 2.9
